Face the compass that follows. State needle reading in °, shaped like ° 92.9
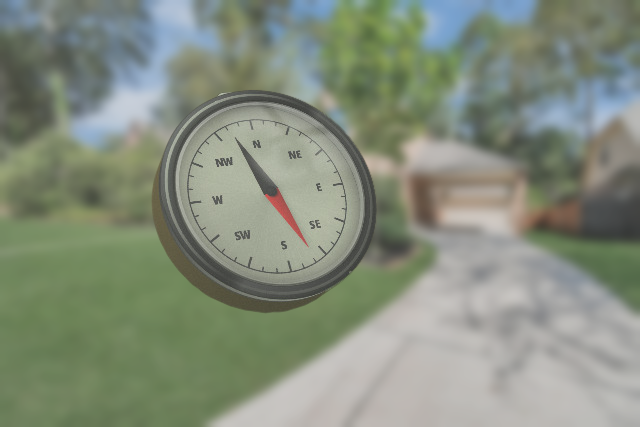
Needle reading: ° 160
